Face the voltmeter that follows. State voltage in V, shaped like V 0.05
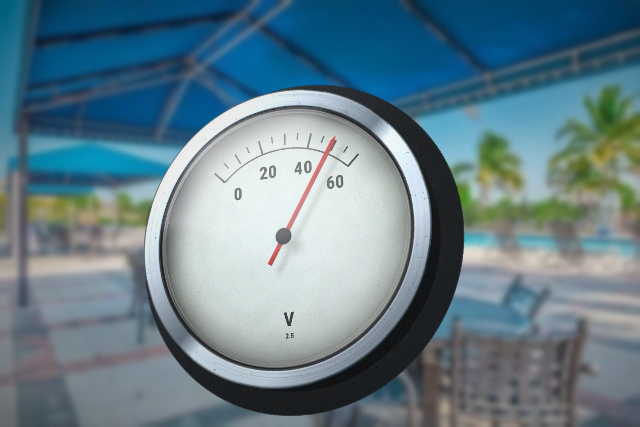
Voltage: V 50
